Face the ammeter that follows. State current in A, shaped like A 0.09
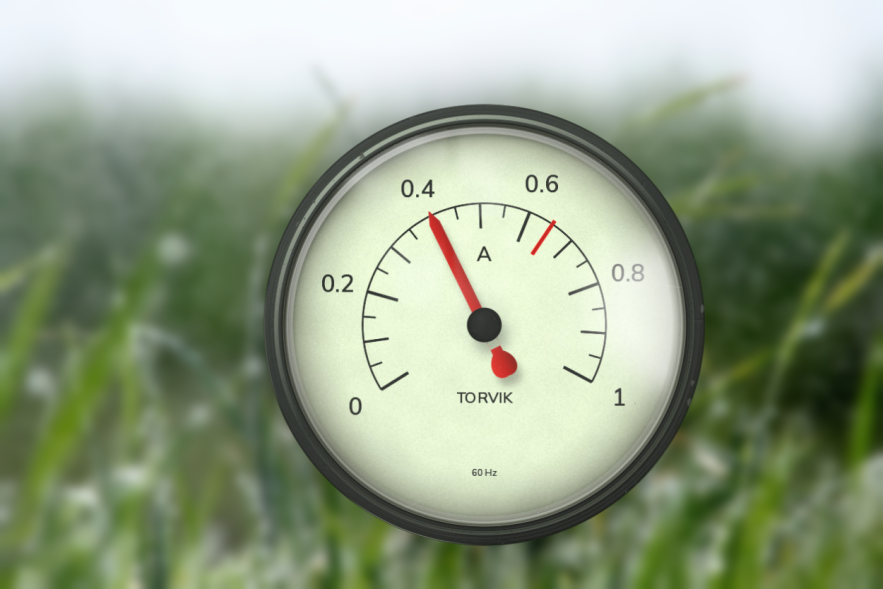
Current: A 0.4
